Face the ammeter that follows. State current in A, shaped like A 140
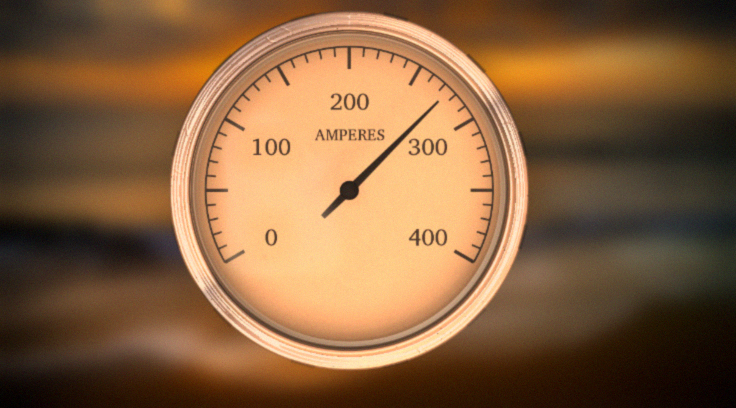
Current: A 275
